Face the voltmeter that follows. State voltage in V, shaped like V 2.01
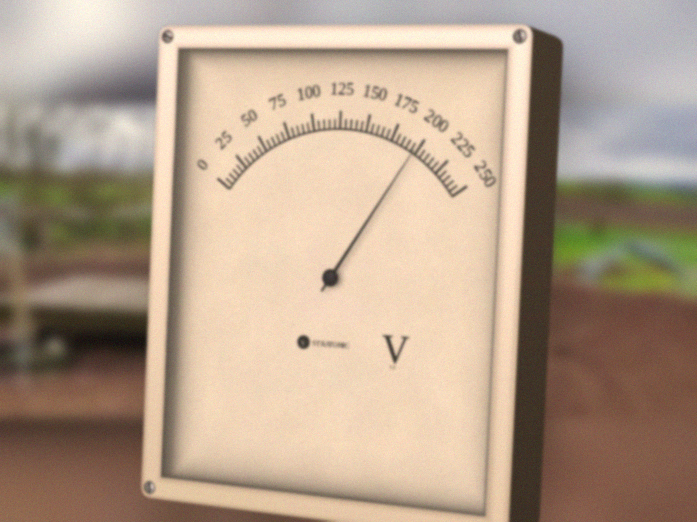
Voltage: V 200
